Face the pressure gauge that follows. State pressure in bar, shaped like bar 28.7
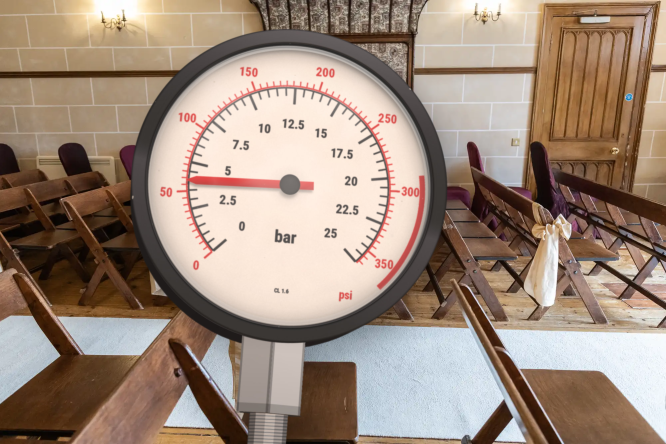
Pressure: bar 4
